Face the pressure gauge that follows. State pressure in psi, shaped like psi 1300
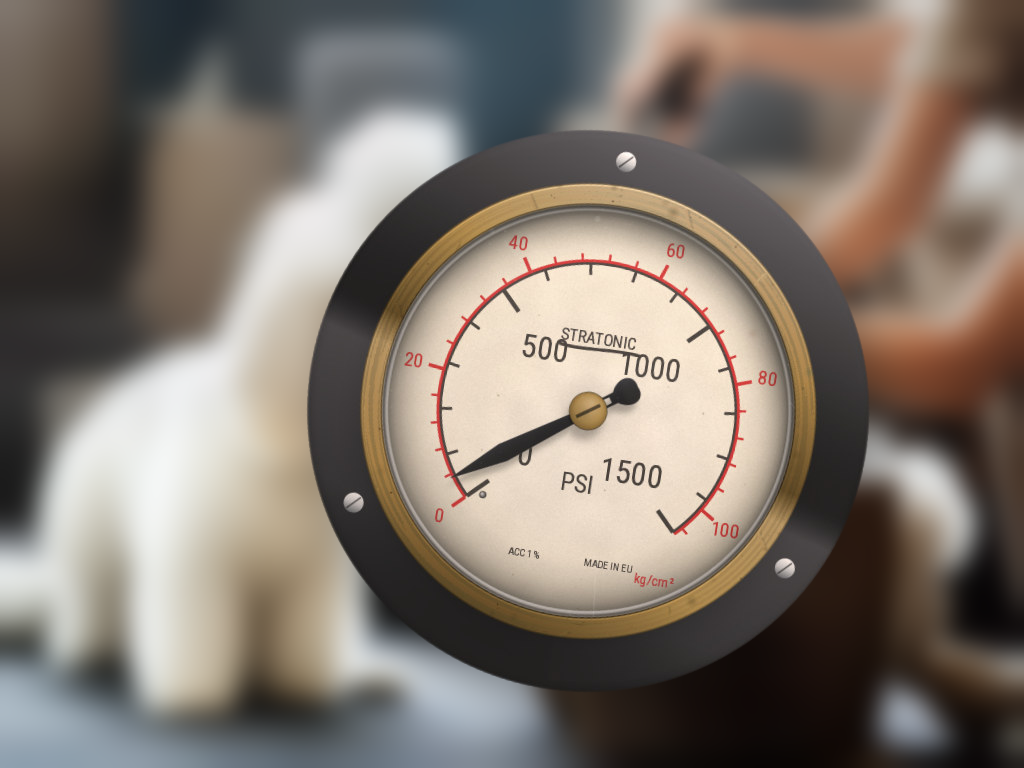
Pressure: psi 50
